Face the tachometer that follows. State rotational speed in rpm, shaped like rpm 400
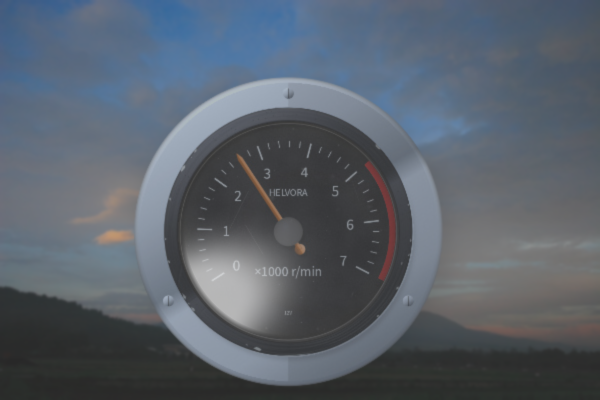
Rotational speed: rpm 2600
